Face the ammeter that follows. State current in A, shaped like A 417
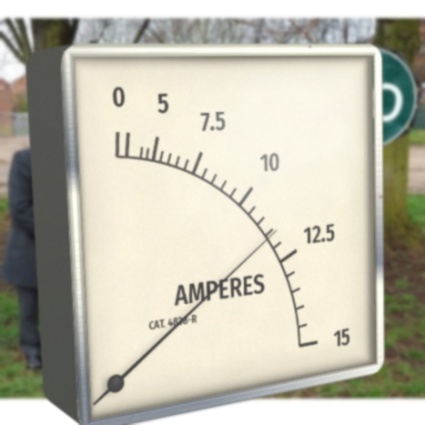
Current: A 11.5
